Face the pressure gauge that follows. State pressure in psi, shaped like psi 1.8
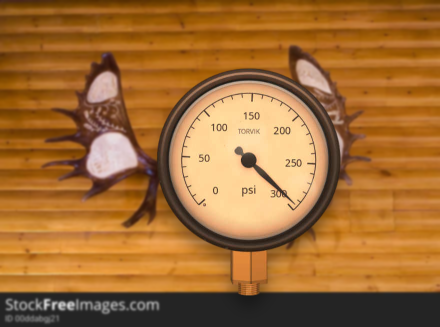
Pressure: psi 295
